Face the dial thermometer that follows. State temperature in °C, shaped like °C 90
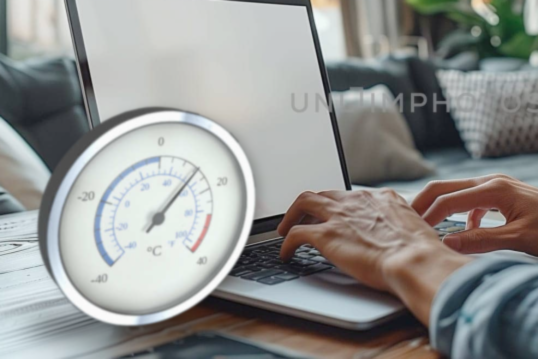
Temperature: °C 12
